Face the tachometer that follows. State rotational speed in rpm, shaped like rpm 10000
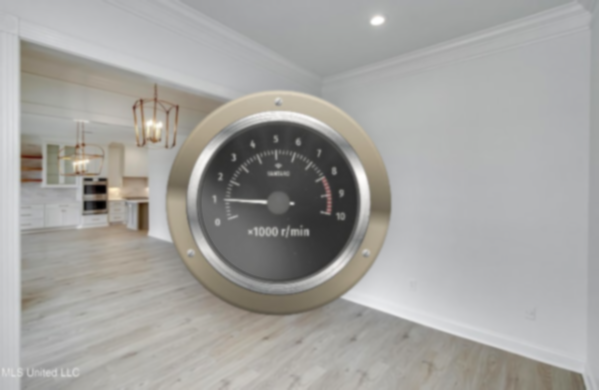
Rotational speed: rpm 1000
